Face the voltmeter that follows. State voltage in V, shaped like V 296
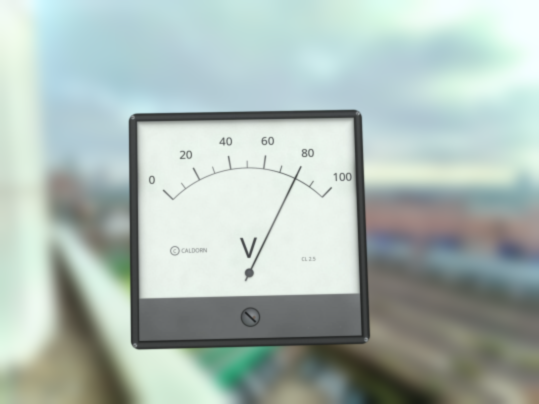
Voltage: V 80
